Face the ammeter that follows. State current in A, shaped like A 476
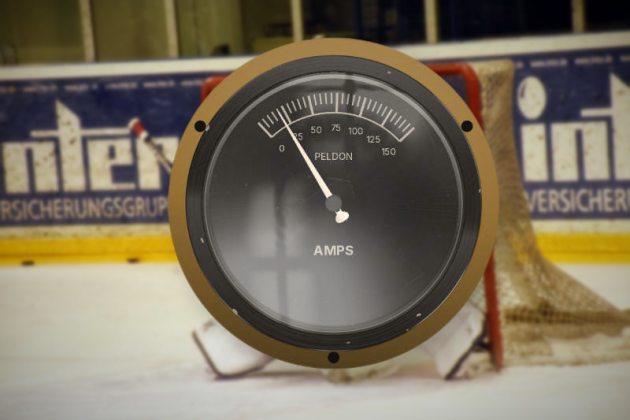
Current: A 20
